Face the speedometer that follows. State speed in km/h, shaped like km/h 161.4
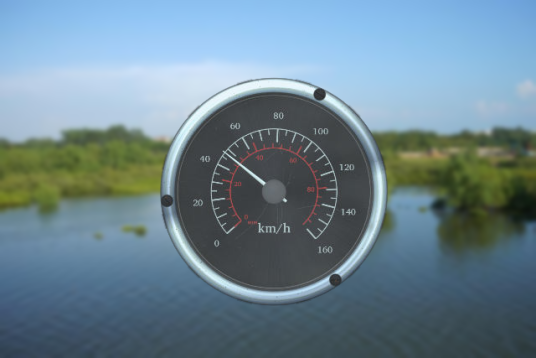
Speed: km/h 47.5
